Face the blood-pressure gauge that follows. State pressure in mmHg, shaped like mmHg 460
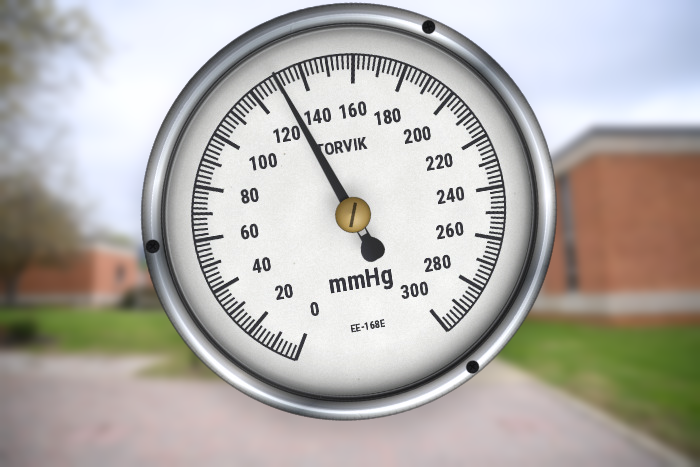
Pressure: mmHg 130
